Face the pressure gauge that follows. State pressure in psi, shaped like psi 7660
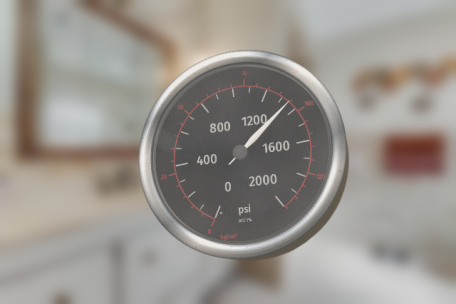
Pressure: psi 1350
